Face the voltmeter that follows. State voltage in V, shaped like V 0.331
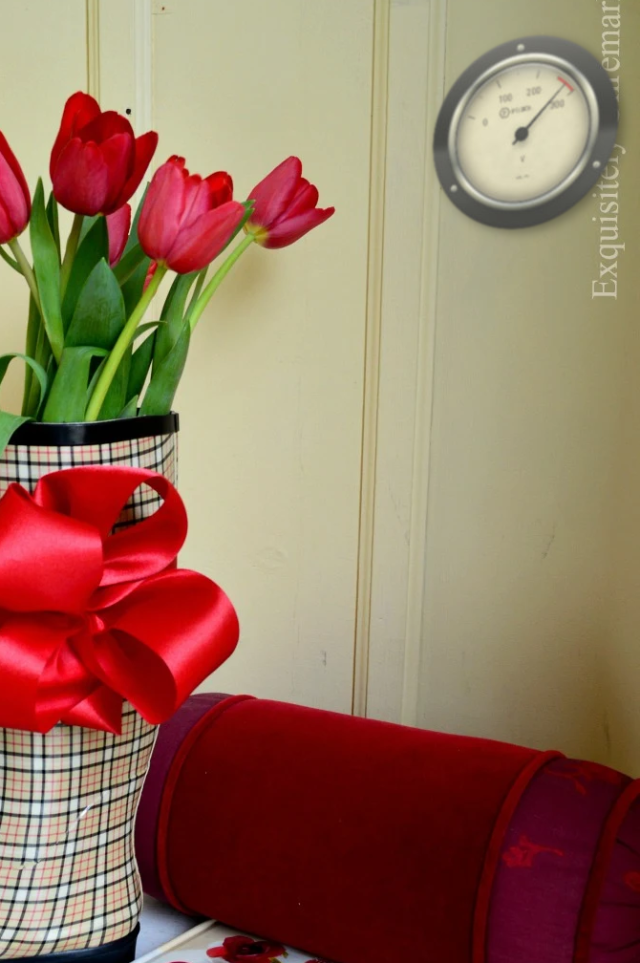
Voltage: V 275
